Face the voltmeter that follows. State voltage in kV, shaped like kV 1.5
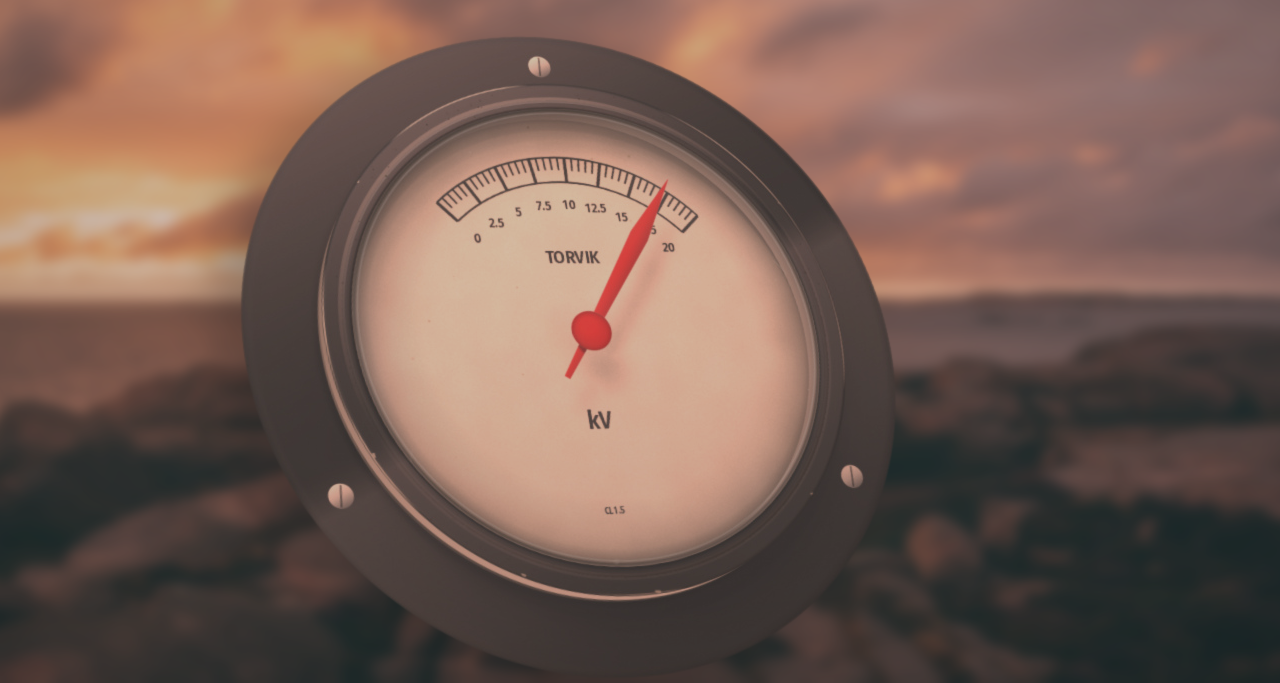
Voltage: kV 17
